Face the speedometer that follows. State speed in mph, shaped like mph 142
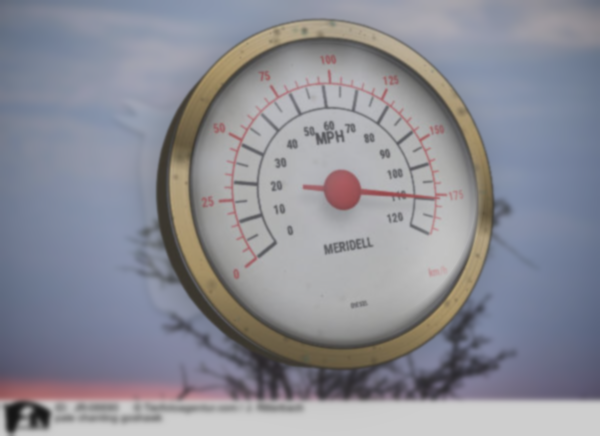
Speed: mph 110
